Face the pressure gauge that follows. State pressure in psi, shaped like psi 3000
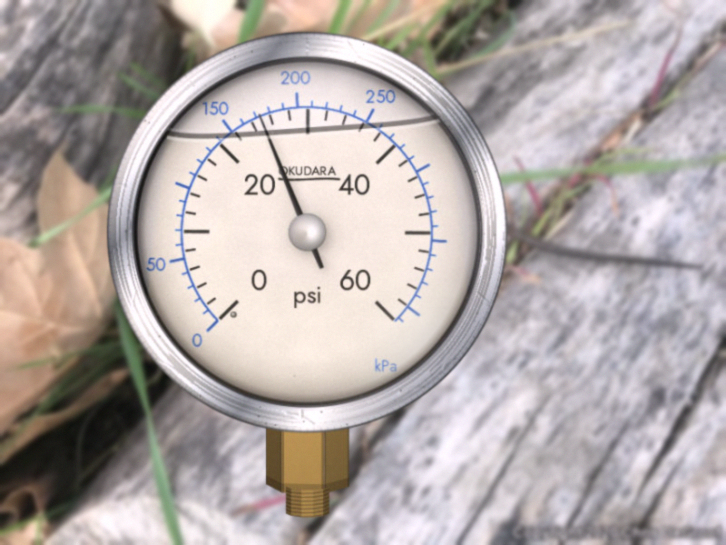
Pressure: psi 25
